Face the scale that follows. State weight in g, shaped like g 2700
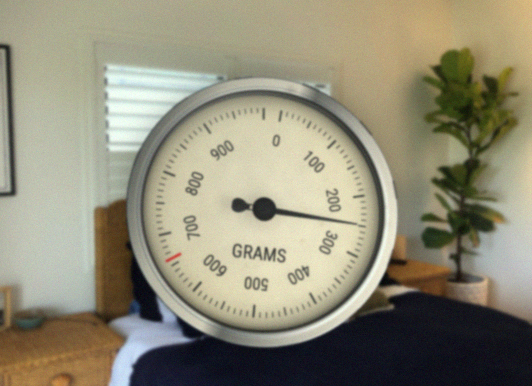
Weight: g 250
